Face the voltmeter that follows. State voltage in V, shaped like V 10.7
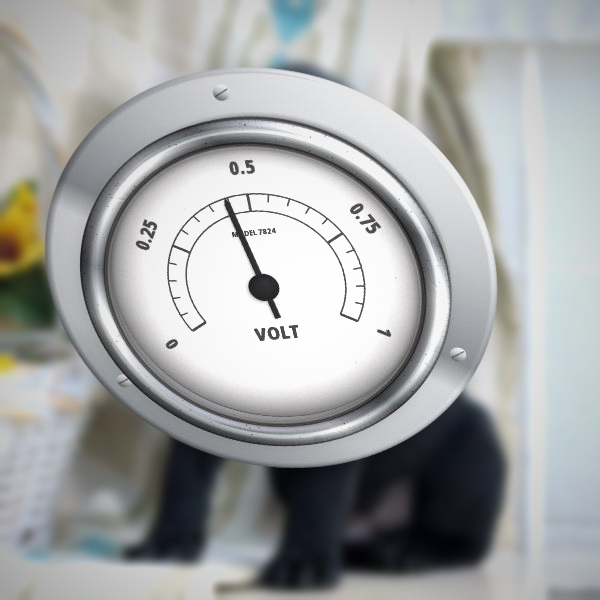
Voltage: V 0.45
